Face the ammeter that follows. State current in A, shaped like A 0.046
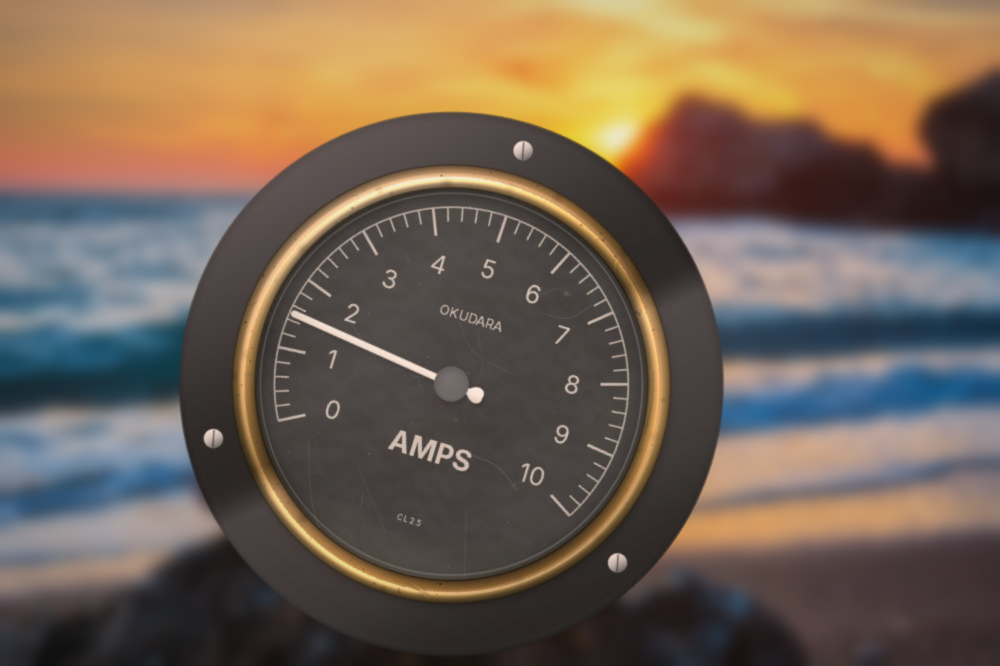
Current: A 1.5
